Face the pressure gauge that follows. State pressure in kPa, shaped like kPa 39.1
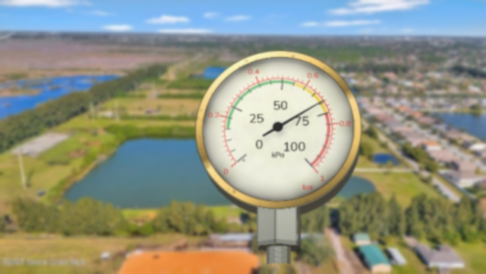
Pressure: kPa 70
